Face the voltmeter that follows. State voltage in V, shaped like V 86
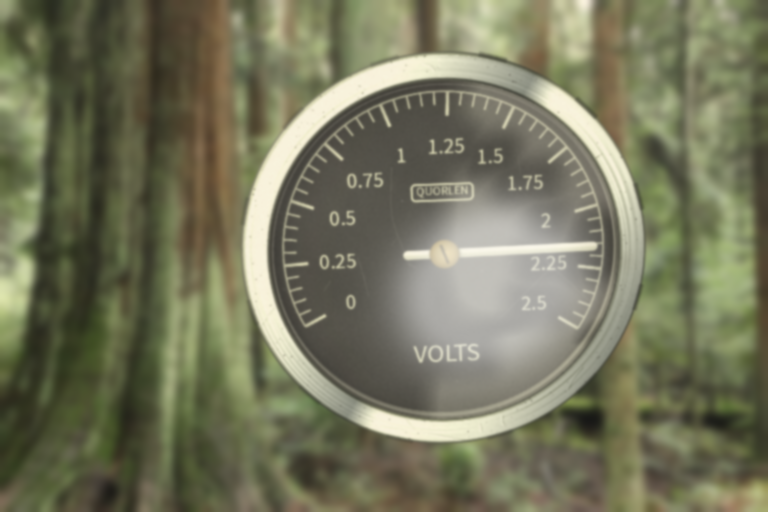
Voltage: V 2.15
